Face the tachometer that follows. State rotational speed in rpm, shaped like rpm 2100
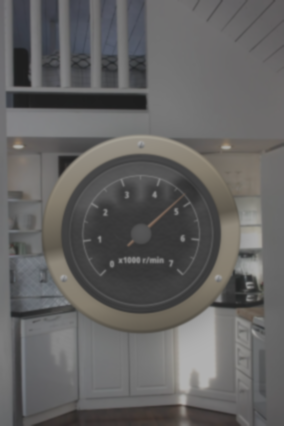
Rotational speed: rpm 4750
